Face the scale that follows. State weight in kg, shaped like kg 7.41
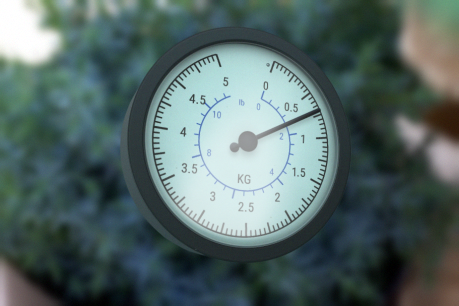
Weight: kg 0.7
